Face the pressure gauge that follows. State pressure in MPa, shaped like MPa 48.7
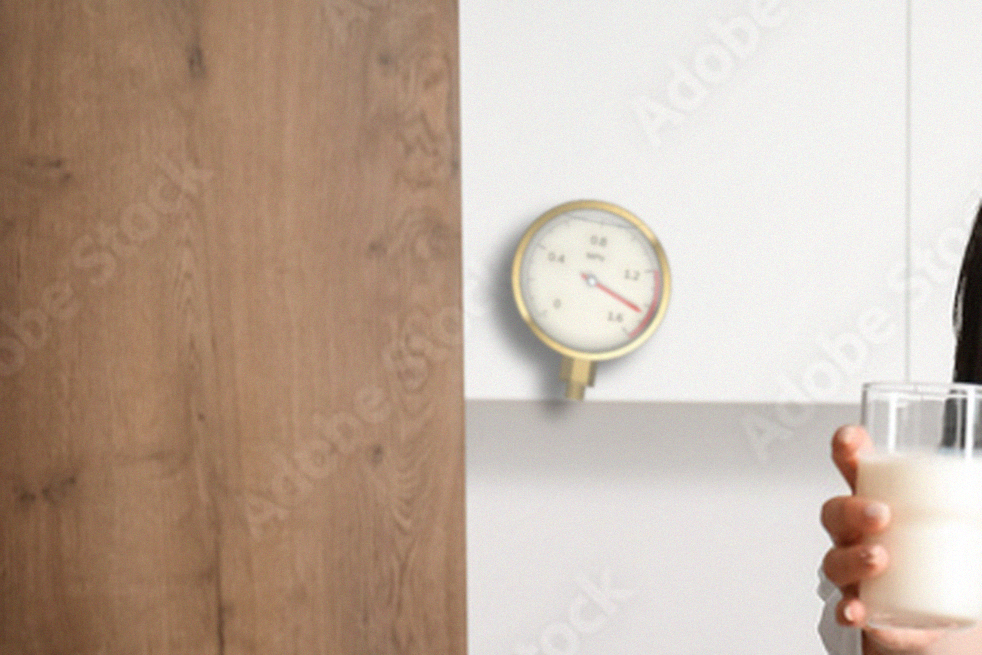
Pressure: MPa 1.45
